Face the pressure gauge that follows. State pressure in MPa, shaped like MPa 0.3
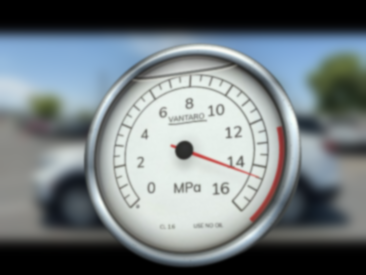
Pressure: MPa 14.5
